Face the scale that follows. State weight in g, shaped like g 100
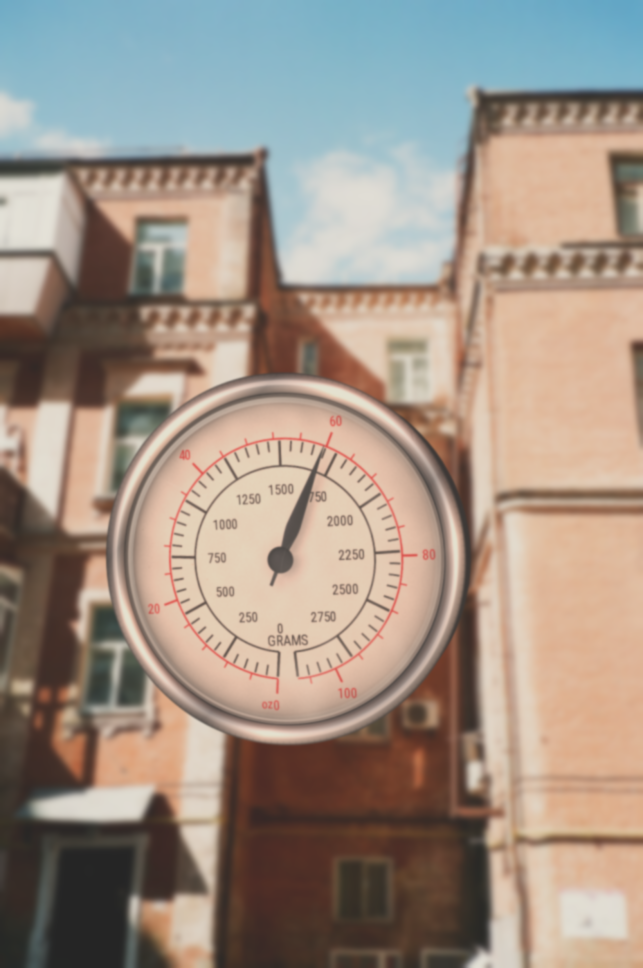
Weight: g 1700
